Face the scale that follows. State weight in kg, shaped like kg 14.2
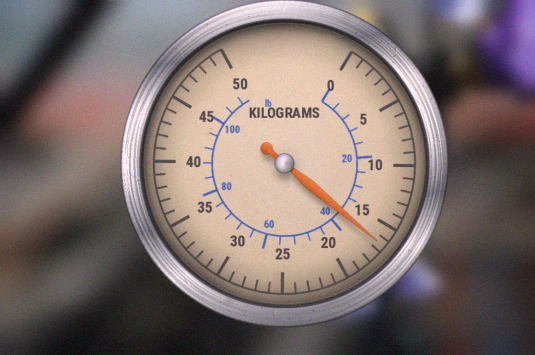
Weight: kg 16.5
